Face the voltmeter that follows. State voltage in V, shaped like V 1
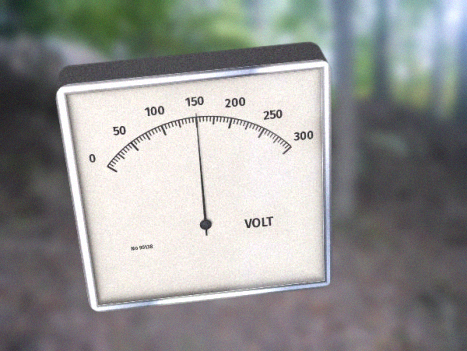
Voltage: V 150
